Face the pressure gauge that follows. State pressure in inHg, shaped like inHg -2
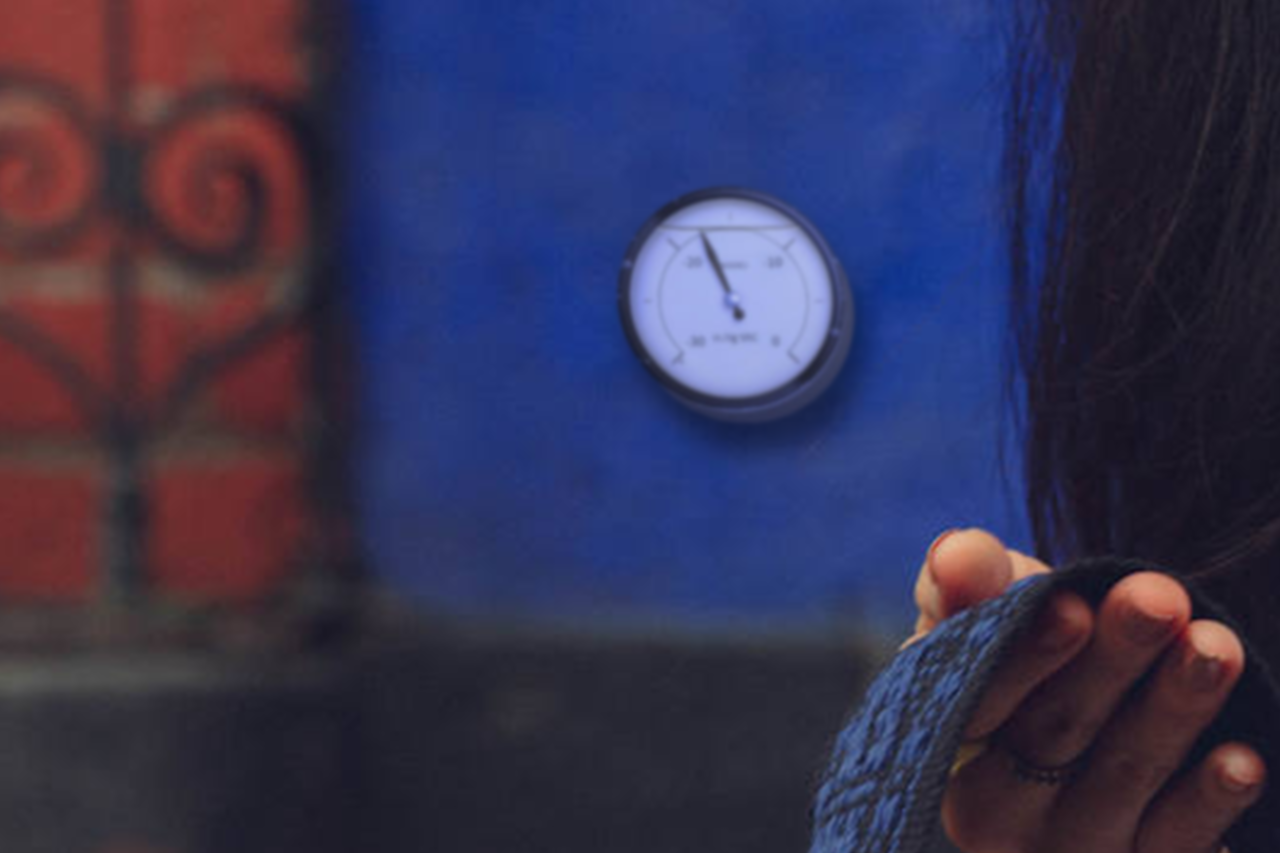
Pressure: inHg -17.5
